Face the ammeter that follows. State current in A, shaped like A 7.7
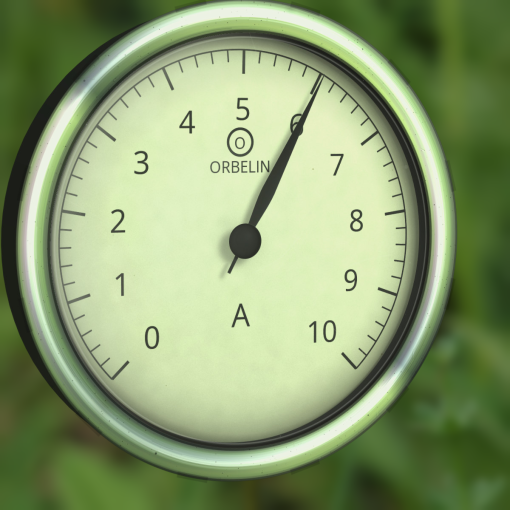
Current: A 6
